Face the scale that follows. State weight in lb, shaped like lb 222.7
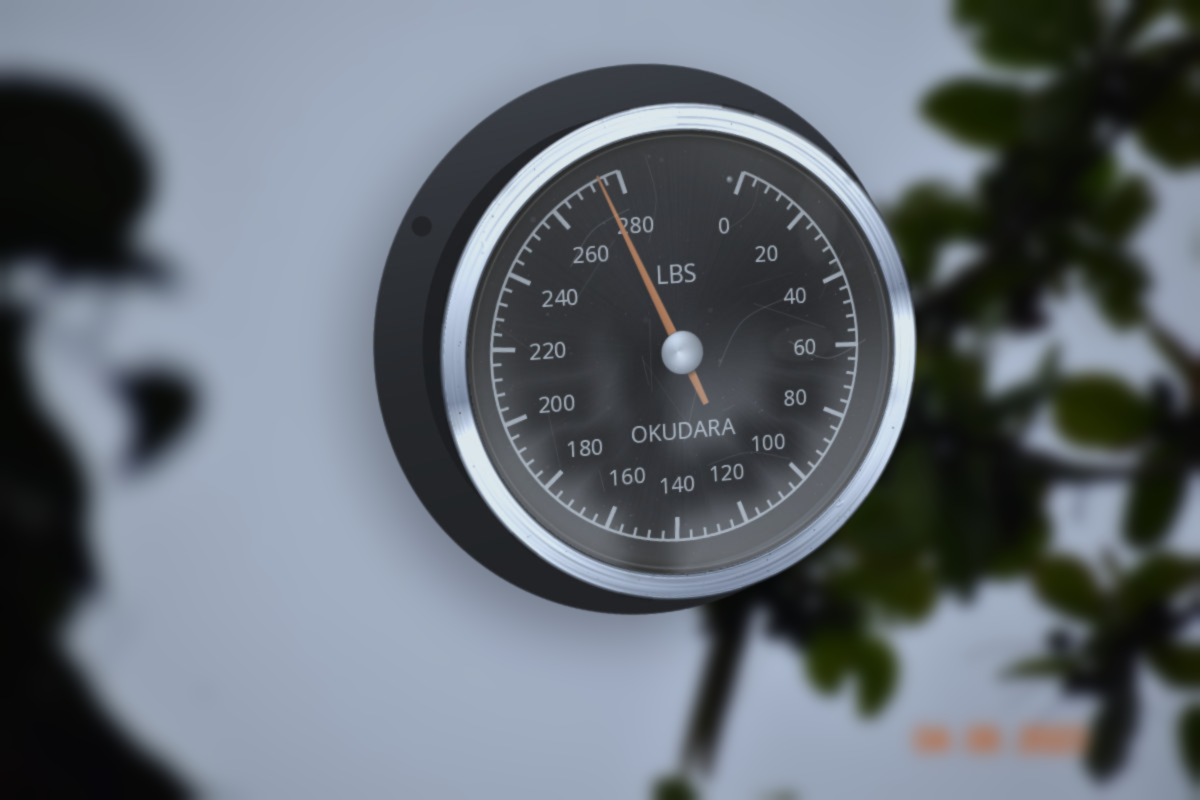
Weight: lb 274
